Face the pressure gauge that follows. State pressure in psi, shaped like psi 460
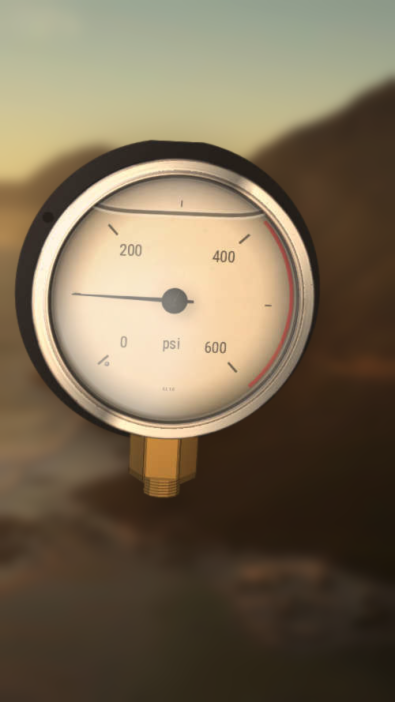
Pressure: psi 100
